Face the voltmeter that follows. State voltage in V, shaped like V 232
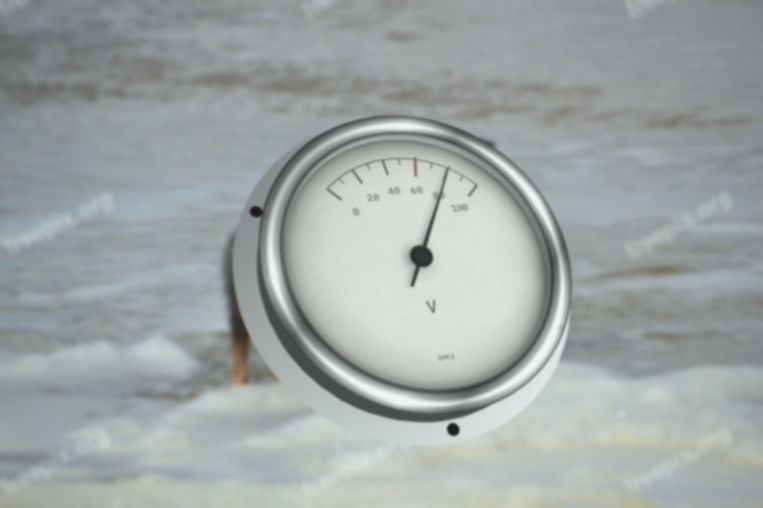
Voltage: V 80
